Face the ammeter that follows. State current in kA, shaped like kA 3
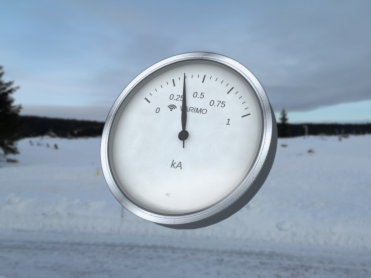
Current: kA 0.35
